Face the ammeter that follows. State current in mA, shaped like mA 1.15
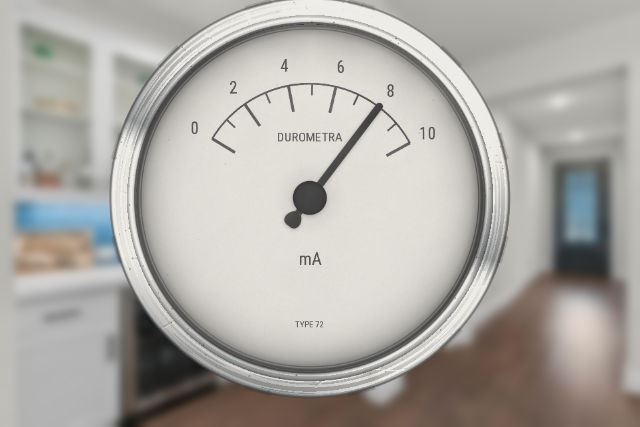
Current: mA 8
